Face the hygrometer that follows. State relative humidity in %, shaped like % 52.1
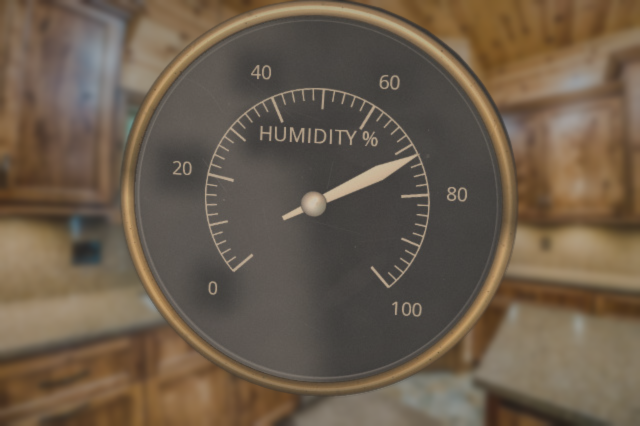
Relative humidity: % 72
